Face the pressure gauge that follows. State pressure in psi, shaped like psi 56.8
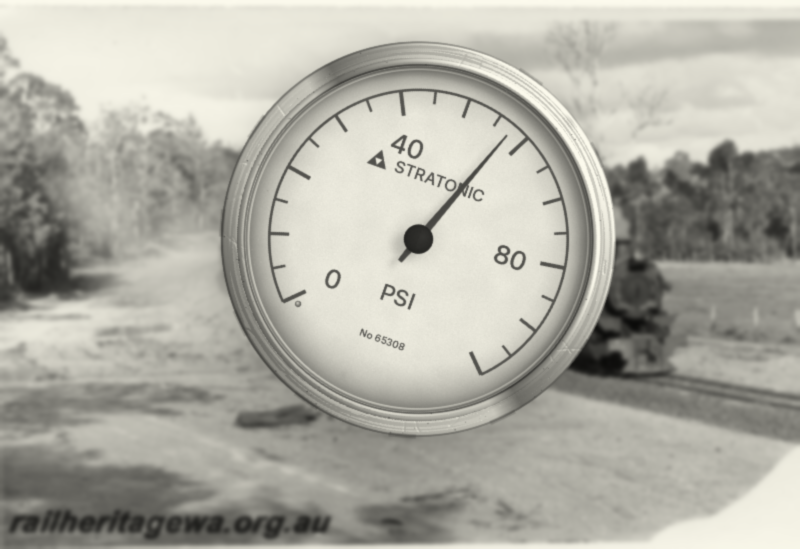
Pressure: psi 57.5
